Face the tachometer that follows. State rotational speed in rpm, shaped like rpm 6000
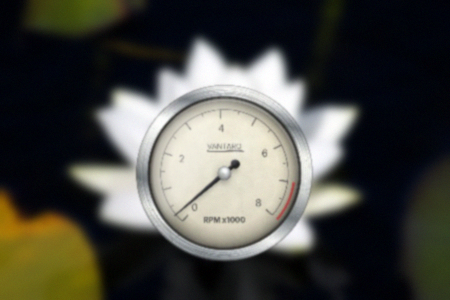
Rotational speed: rpm 250
